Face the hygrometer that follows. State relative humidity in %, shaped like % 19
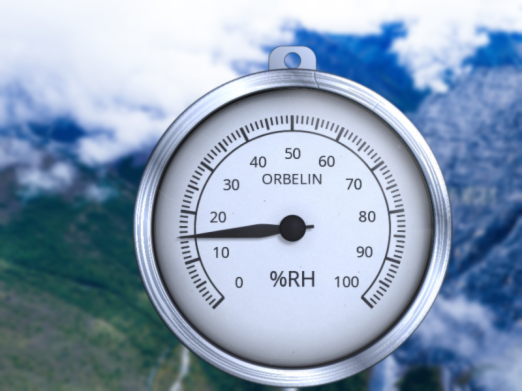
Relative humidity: % 15
